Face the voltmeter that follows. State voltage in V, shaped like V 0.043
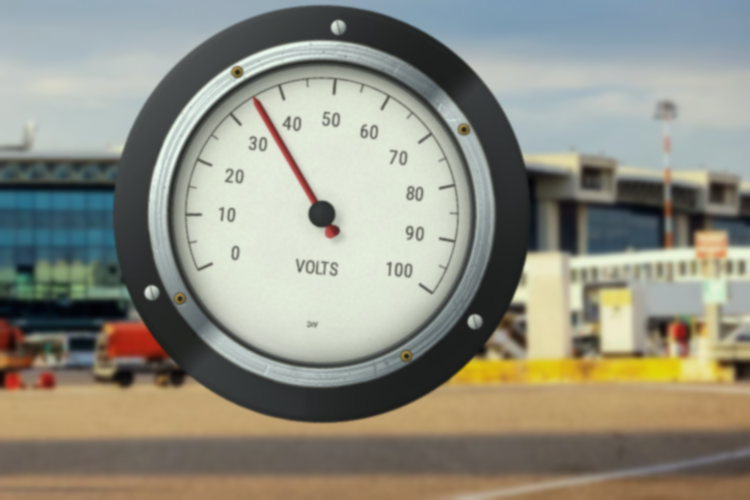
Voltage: V 35
